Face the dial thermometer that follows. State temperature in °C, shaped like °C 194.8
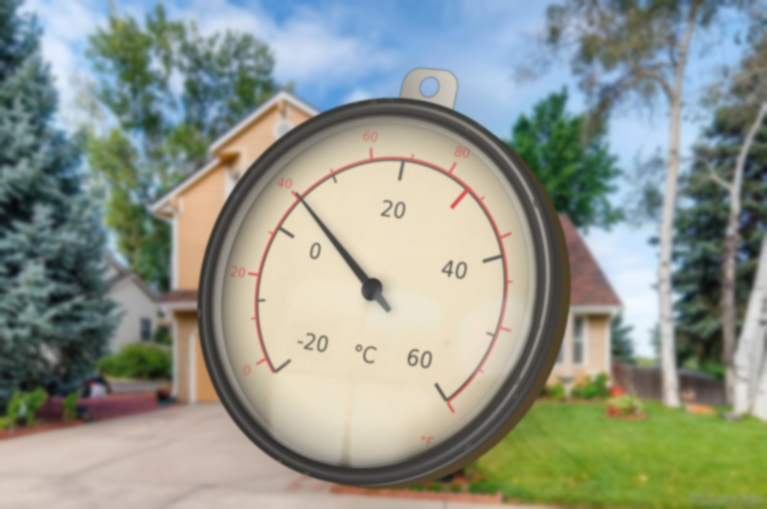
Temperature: °C 5
